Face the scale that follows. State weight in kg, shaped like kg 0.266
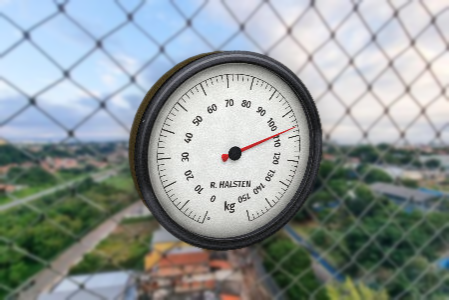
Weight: kg 106
